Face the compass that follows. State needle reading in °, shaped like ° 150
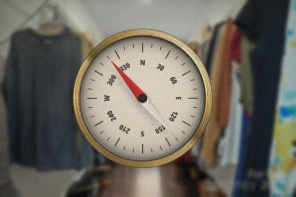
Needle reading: ° 320
